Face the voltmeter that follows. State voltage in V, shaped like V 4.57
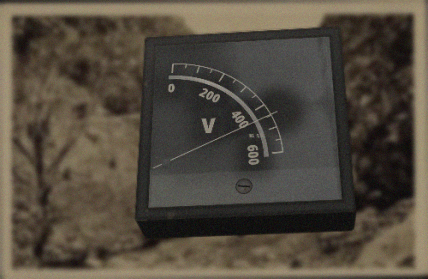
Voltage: V 450
